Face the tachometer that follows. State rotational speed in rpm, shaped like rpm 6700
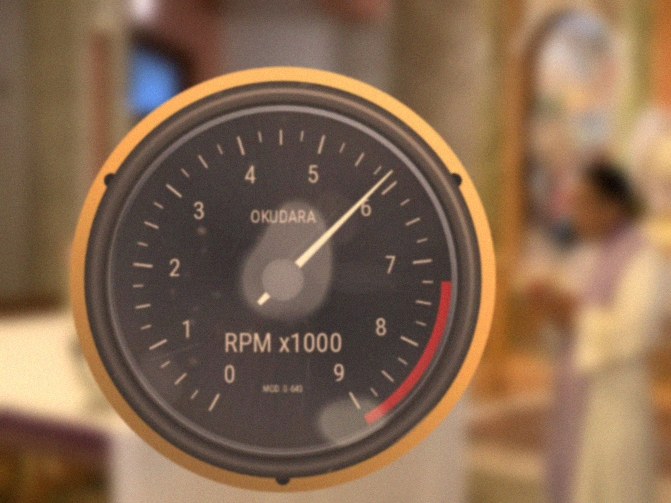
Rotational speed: rpm 5875
